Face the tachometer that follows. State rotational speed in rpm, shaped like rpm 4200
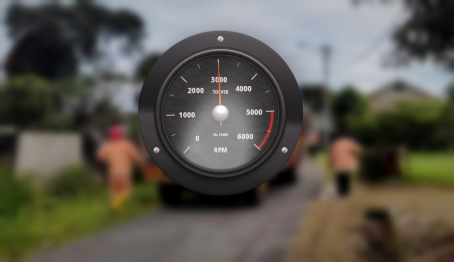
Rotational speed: rpm 3000
